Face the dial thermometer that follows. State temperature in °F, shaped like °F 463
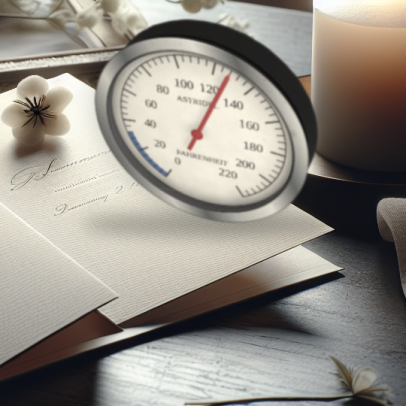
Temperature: °F 128
